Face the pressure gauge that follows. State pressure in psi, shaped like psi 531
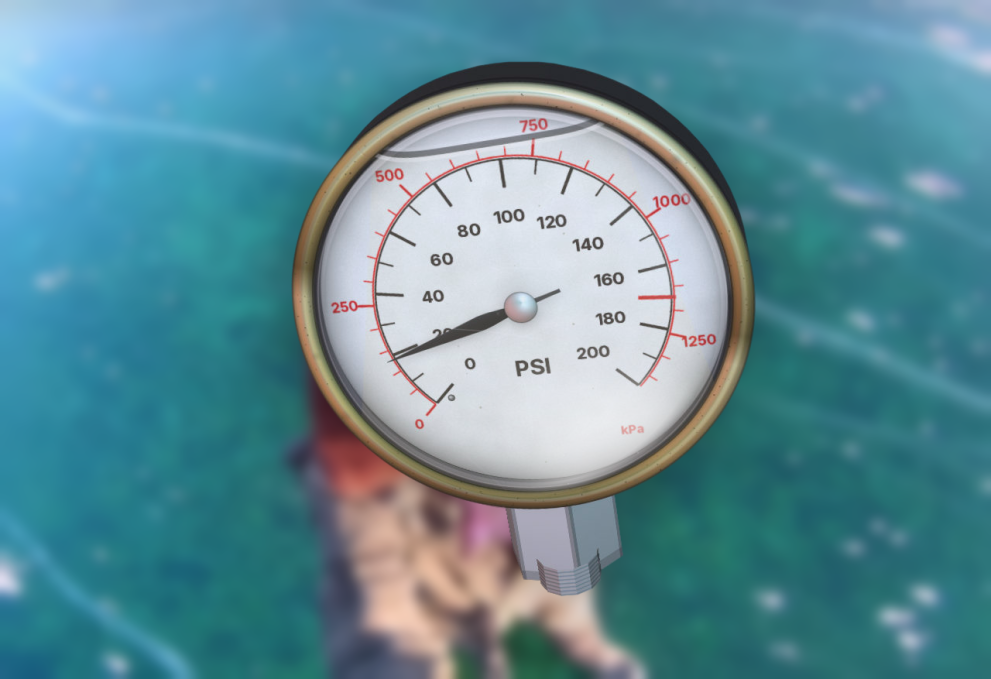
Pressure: psi 20
